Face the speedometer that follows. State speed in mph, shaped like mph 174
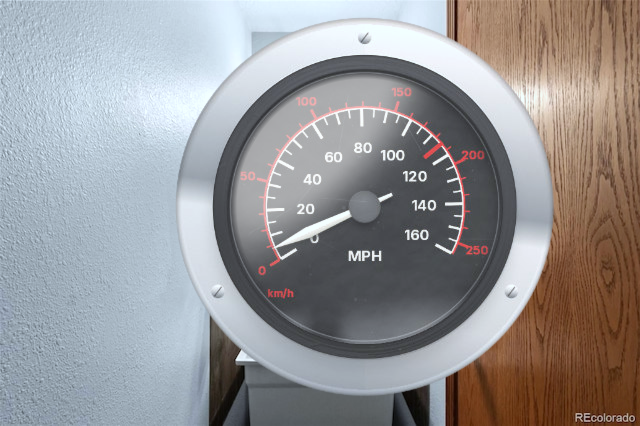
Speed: mph 5
